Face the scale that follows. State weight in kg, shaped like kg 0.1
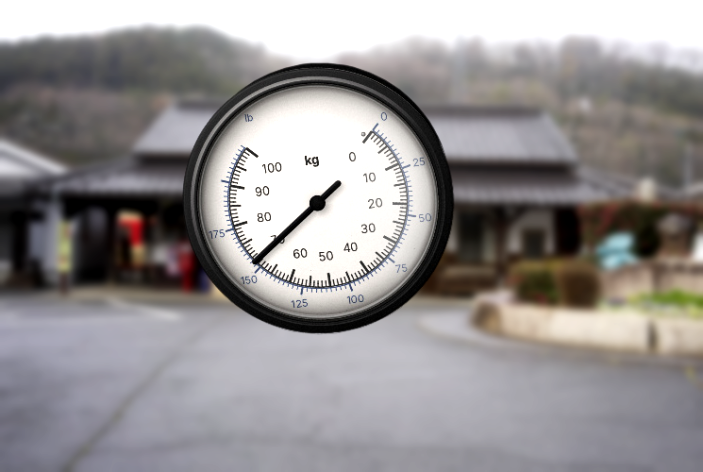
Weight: kg 70
